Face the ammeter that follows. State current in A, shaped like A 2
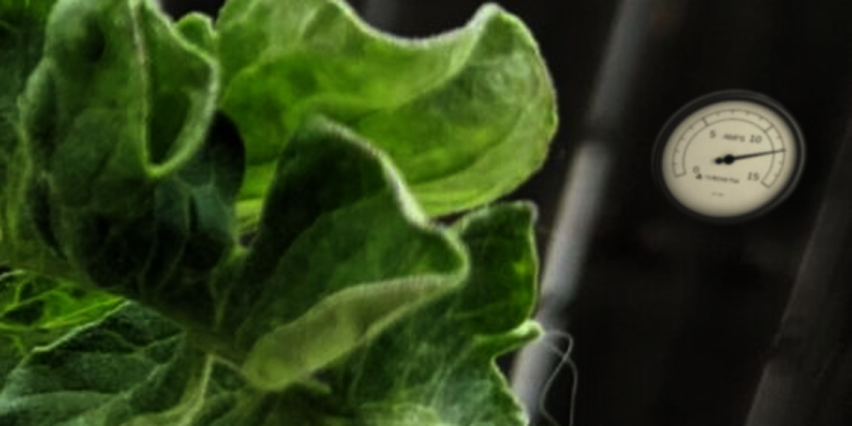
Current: A 12
